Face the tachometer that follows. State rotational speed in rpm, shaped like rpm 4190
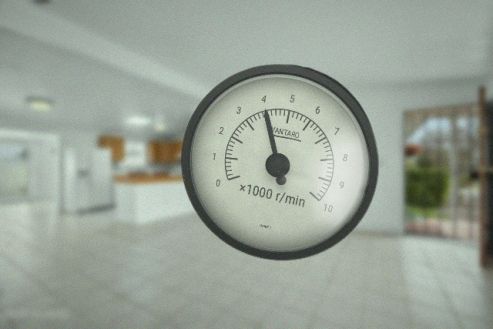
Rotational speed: rpm 4000
